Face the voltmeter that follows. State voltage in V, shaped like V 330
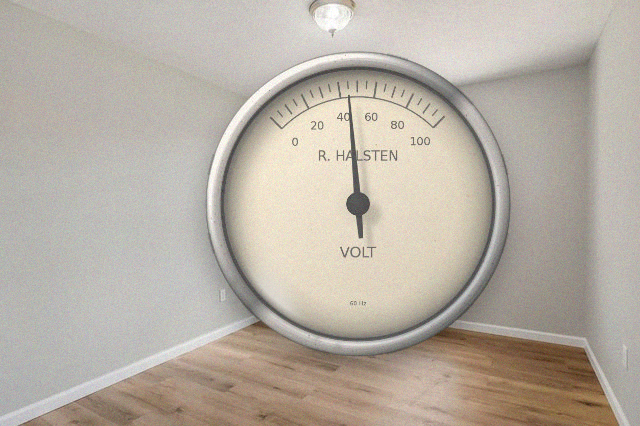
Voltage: V 45
